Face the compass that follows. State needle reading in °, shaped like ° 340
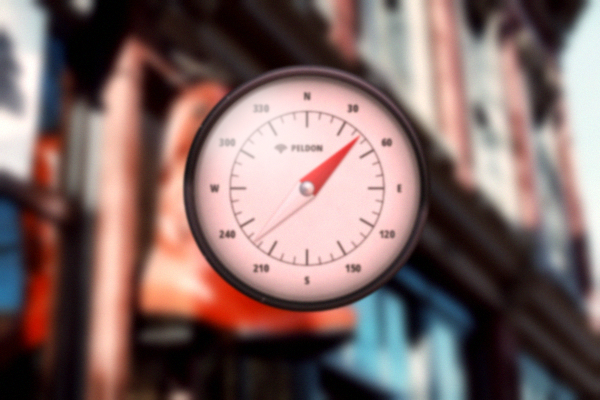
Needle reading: ° 45
